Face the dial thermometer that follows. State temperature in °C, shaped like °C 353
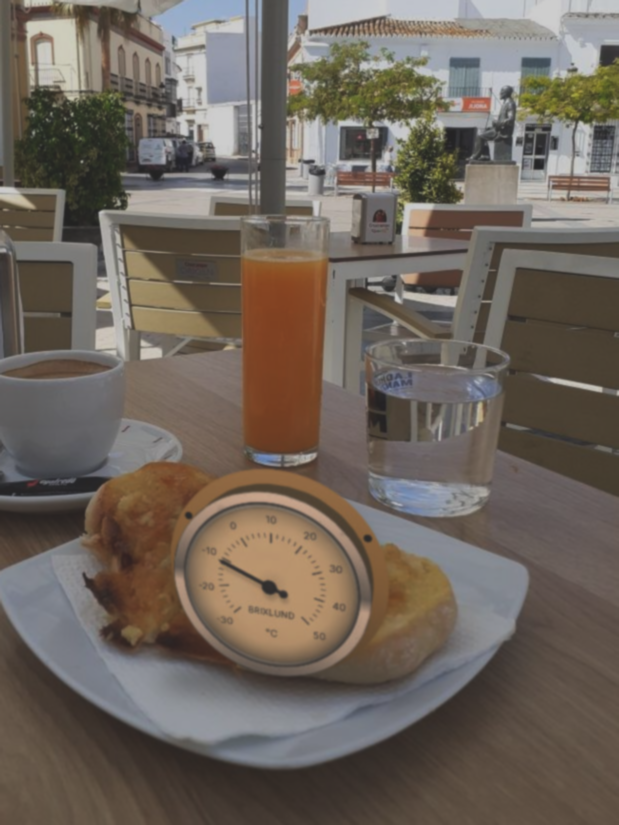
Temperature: °C -10
